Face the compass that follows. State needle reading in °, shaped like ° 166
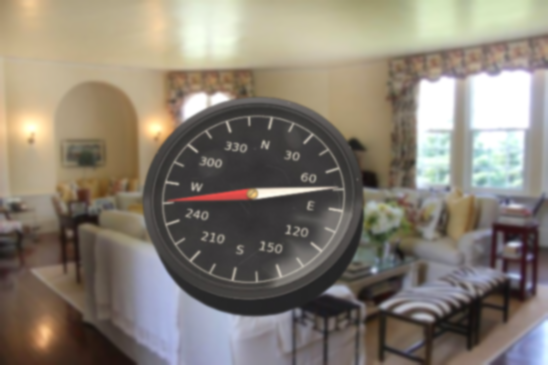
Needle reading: ° 255
